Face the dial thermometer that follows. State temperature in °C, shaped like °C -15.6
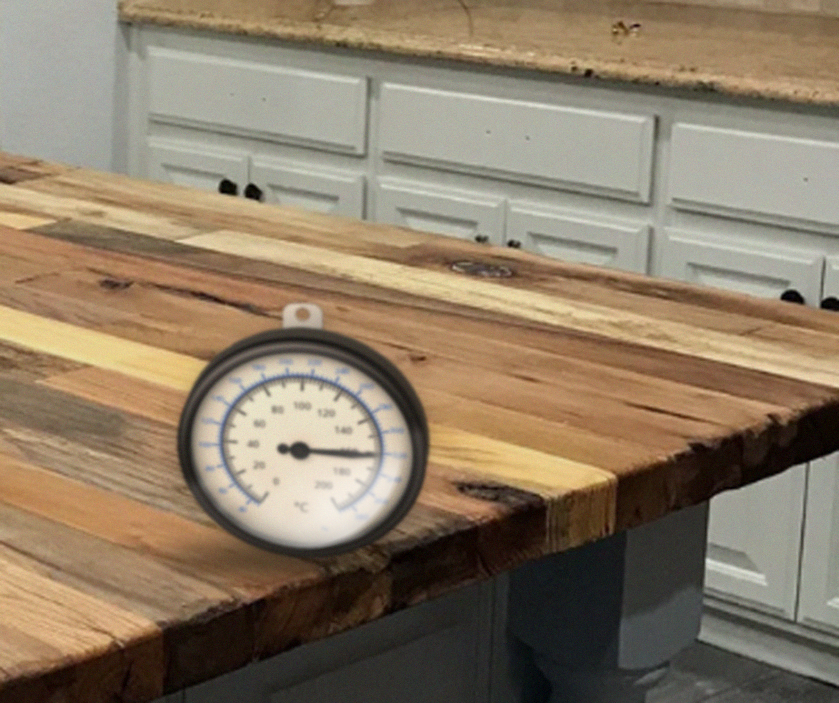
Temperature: °C 160
